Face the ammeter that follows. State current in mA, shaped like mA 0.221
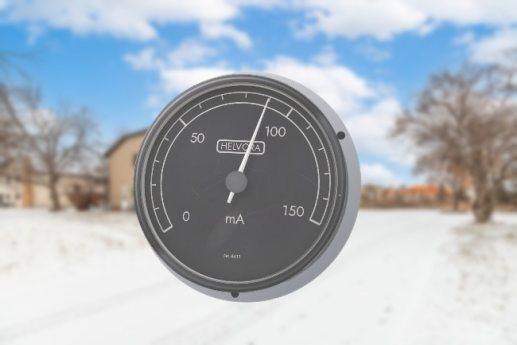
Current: mA 90
